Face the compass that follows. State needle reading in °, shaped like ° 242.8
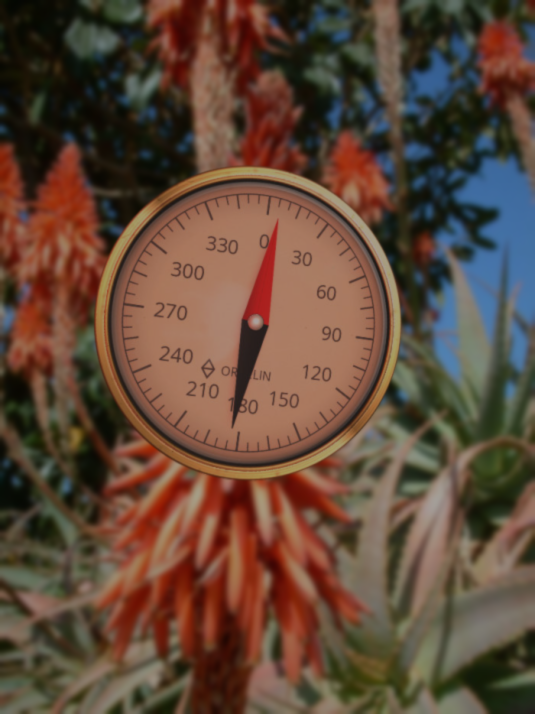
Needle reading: ° 5
